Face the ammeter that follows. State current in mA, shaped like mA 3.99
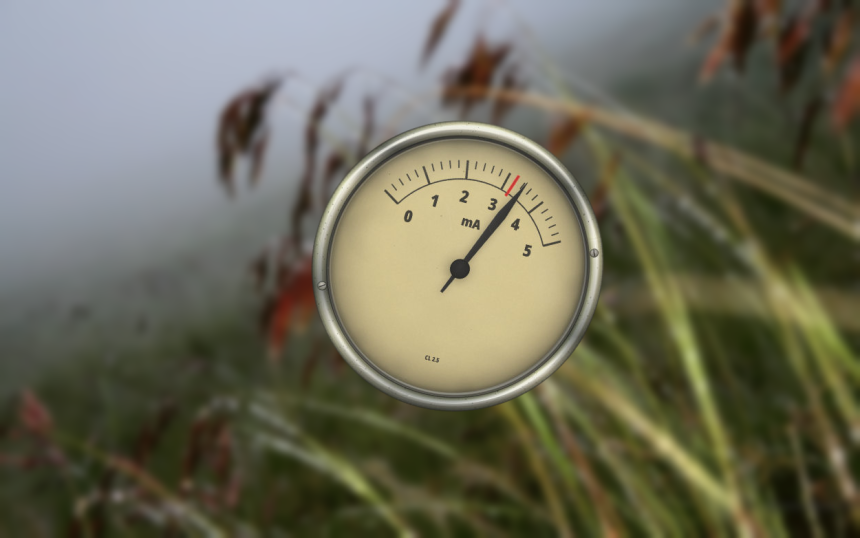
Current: mA 3.4
